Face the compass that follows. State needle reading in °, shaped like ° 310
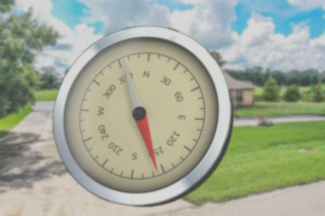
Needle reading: ° 155
